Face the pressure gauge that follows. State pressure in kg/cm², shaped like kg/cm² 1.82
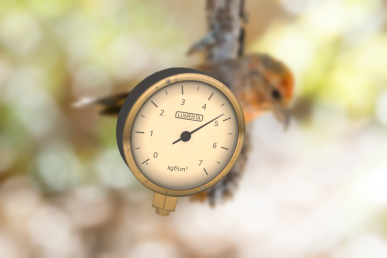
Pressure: kg/cm² 4.75
